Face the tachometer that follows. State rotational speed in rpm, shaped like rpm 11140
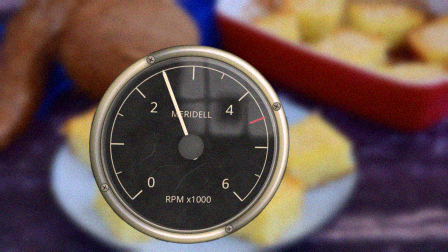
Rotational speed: rpm 2500
